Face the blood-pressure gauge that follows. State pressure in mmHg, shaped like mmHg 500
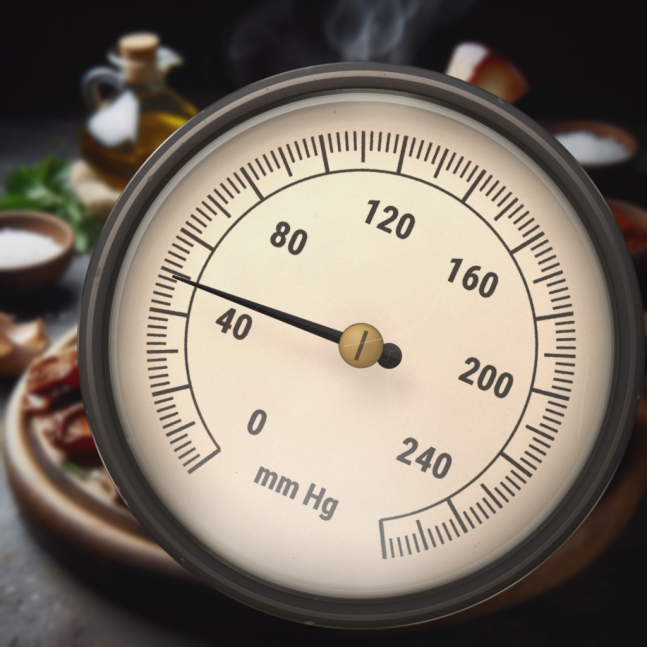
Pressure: mmHg 49
